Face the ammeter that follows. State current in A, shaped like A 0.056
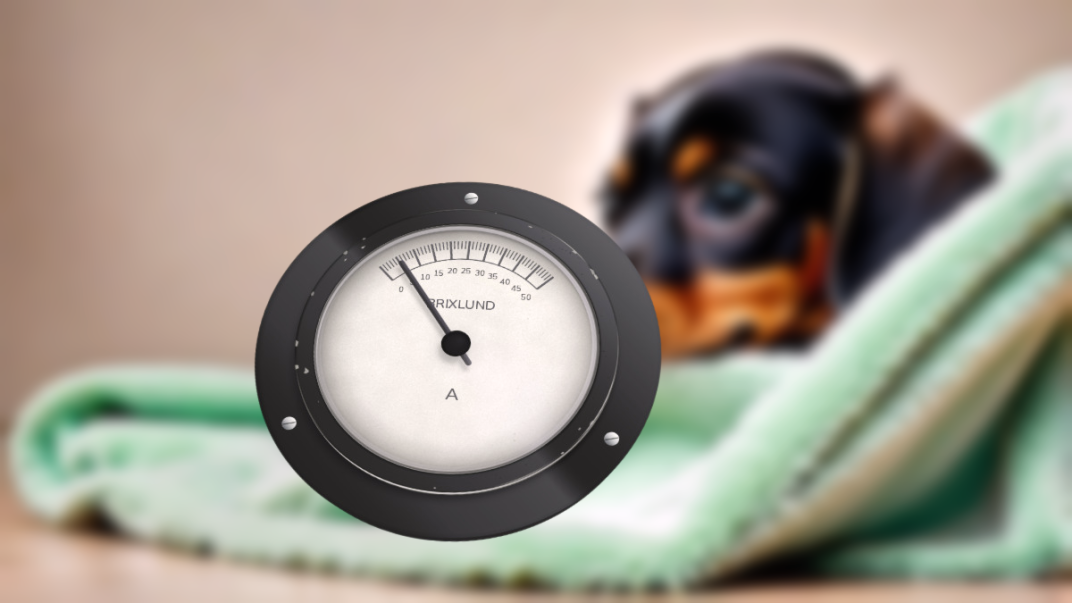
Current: A 5
